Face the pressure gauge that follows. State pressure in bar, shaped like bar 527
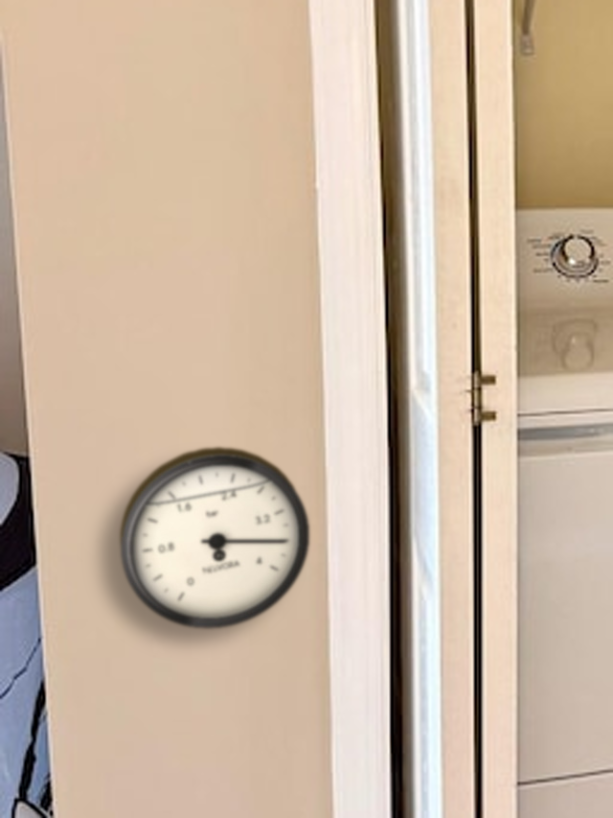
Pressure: bar 3.6
